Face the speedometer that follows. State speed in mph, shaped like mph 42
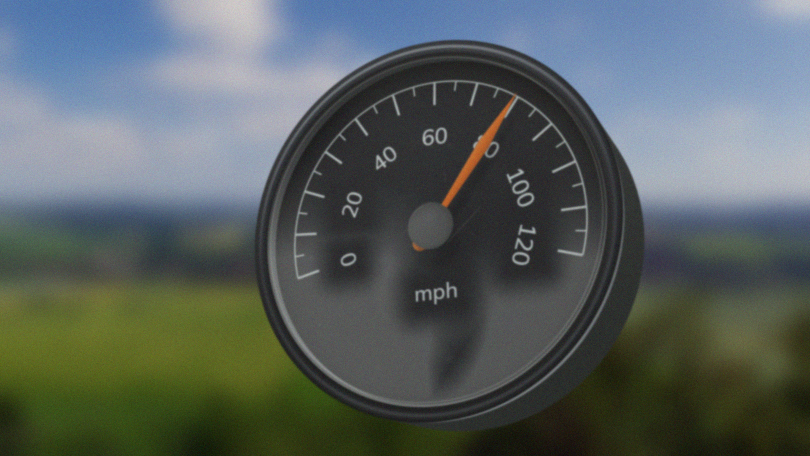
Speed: mph 80
